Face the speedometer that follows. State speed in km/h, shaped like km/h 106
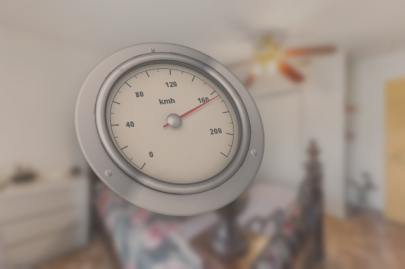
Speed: km/h 165
